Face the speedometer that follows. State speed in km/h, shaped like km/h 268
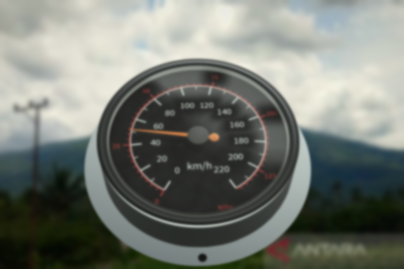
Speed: km/h 50
